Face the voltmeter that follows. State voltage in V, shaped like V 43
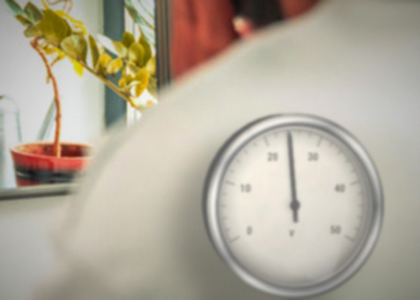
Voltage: V 24
